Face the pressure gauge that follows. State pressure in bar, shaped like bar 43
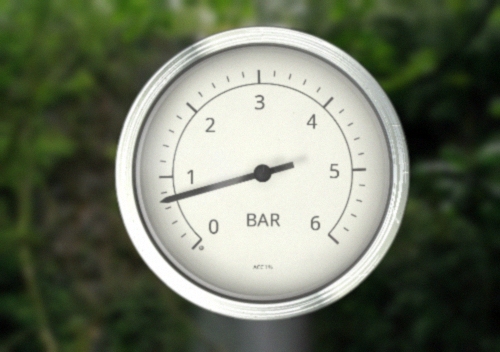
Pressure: bar 0.7
